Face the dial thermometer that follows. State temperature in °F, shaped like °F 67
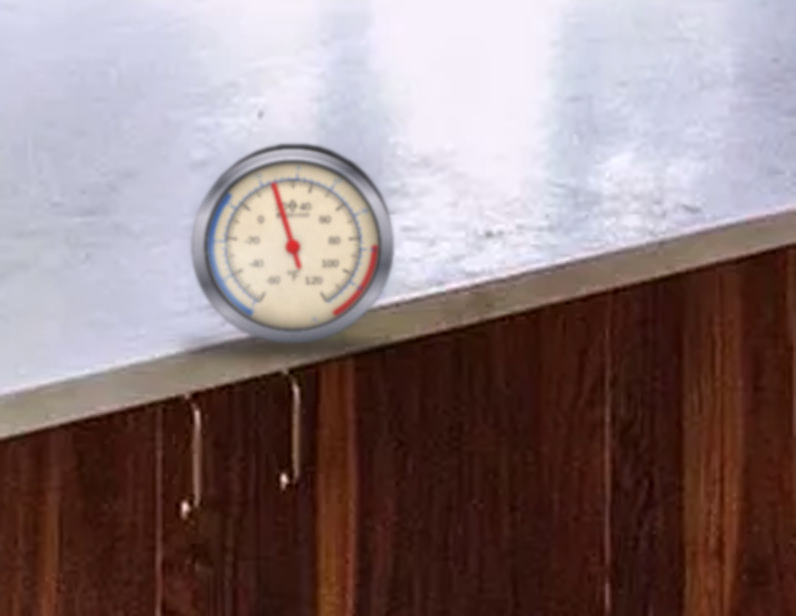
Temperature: °F 20
